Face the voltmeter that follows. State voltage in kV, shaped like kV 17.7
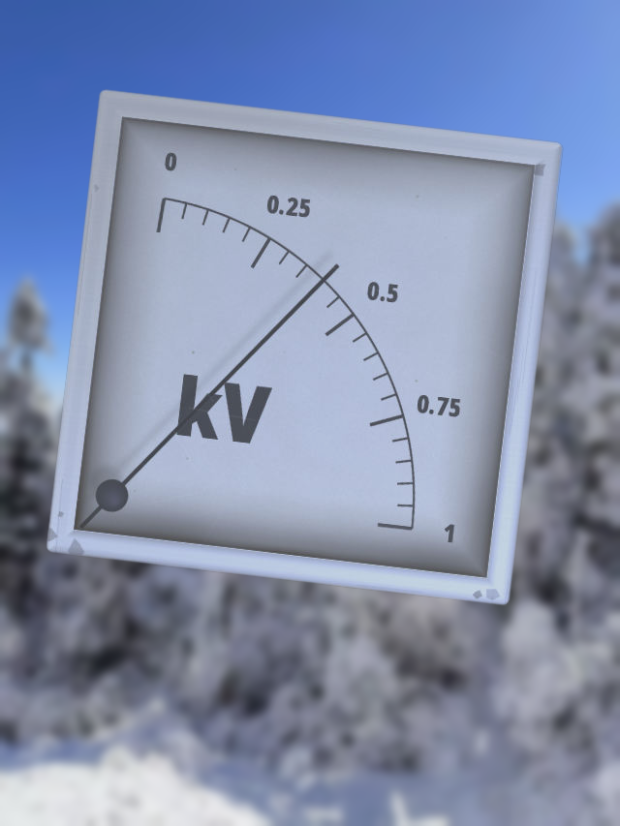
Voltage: kV 0.4
